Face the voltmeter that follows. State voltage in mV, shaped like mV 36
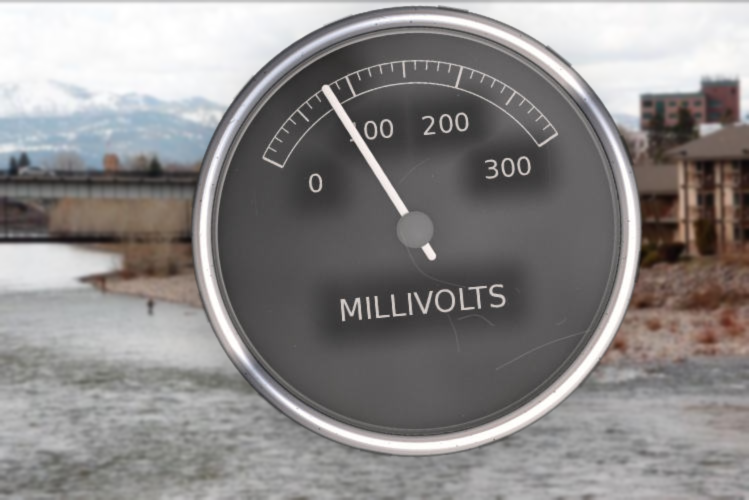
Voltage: mV 80
